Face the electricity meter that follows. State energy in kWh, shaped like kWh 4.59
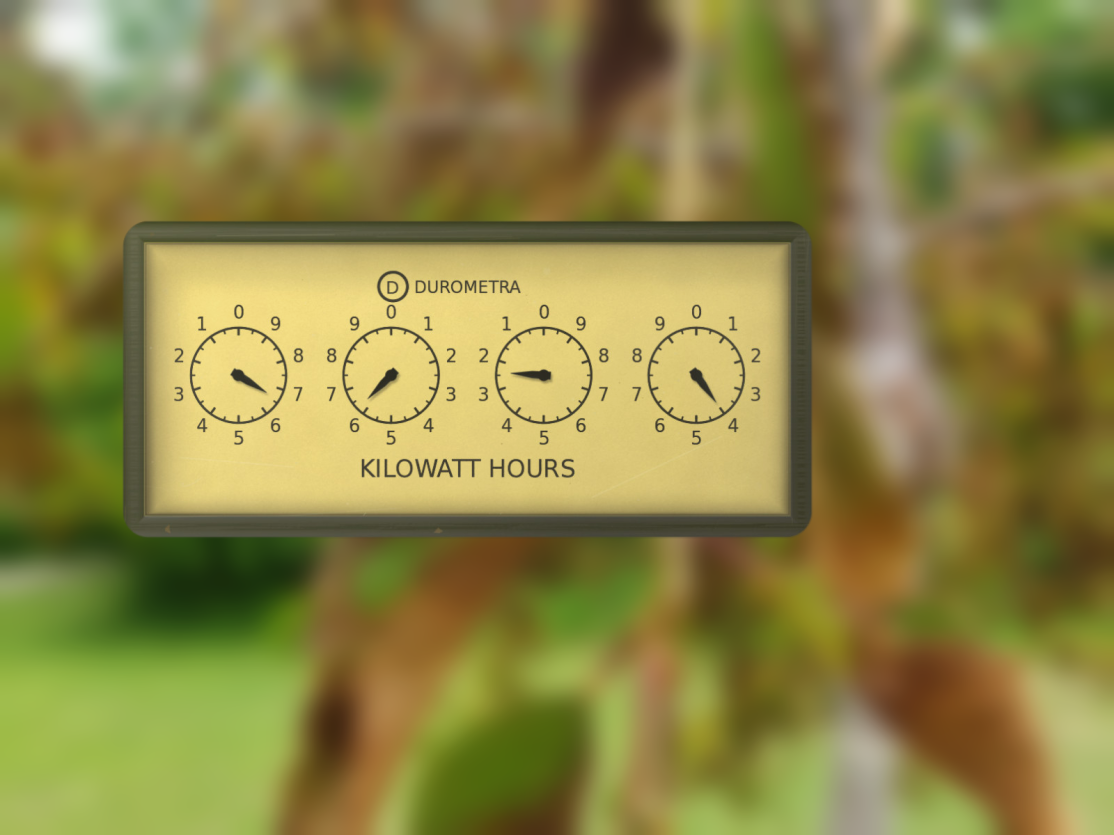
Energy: kWh 6624
